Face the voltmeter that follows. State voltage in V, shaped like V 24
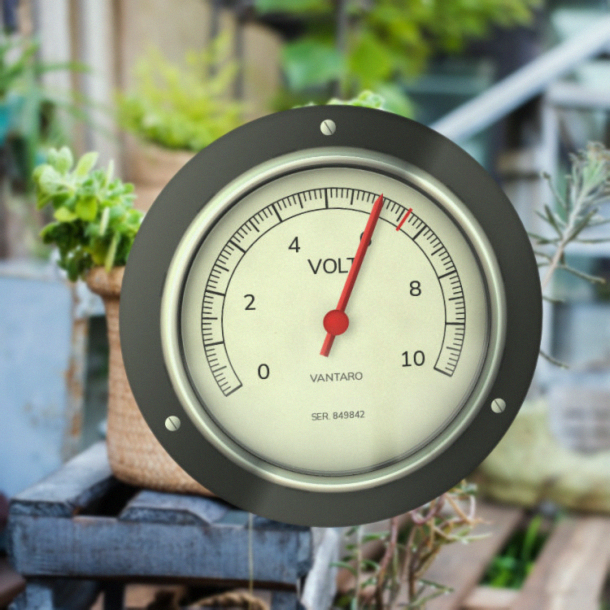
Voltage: V 6
